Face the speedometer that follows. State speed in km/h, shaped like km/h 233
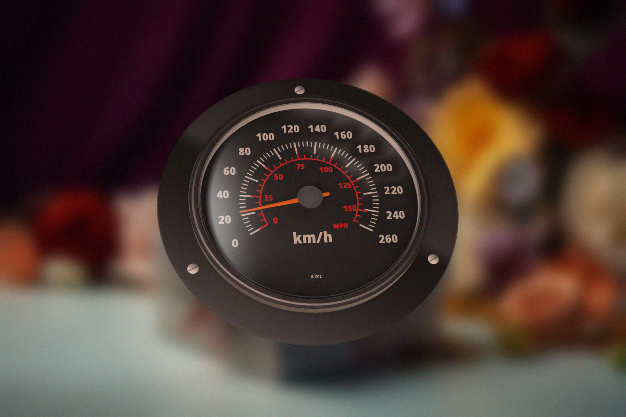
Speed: km/h 20
